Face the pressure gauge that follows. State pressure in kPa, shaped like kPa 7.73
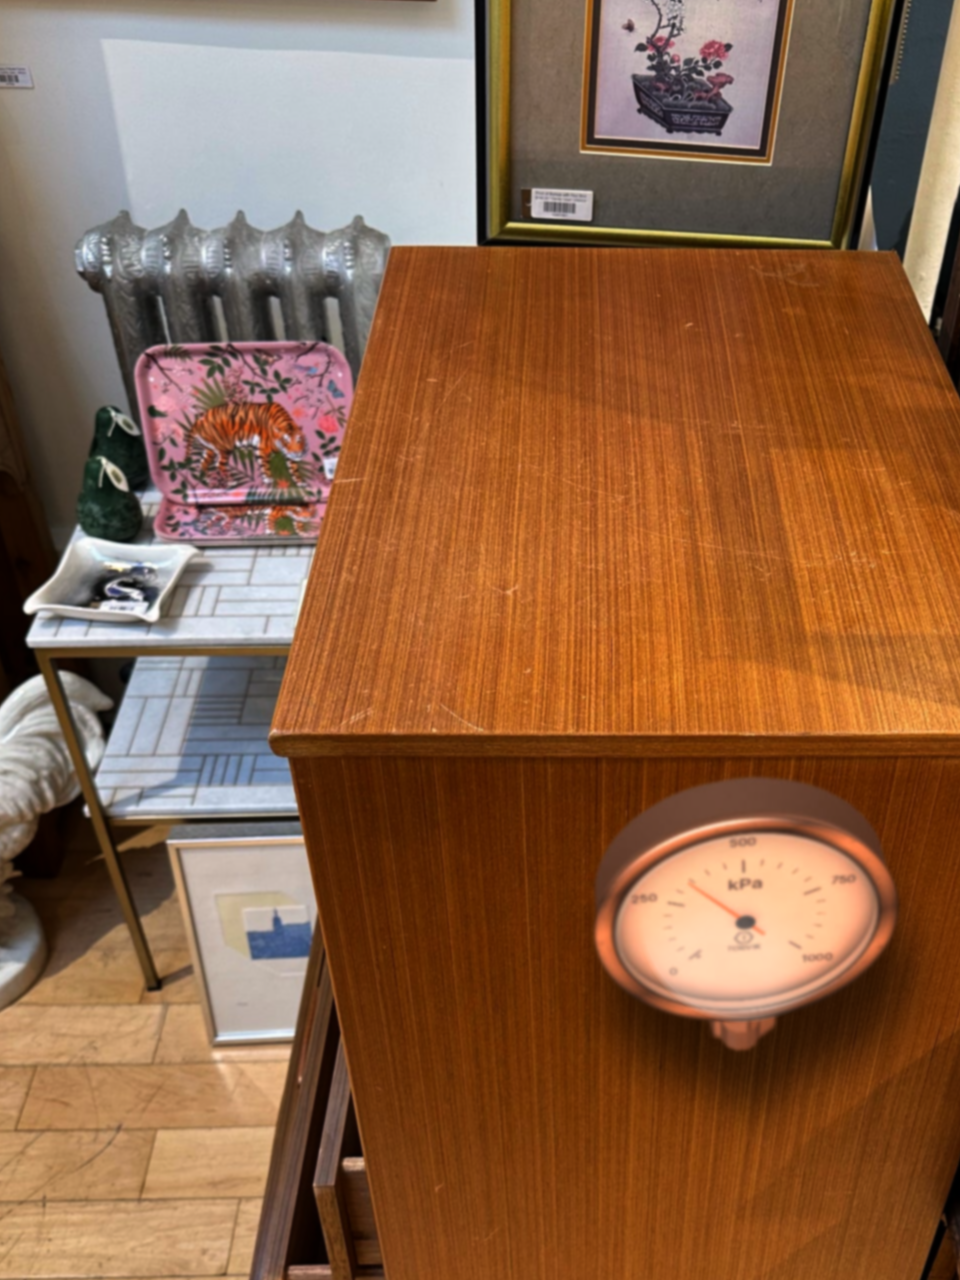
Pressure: kPa 350
